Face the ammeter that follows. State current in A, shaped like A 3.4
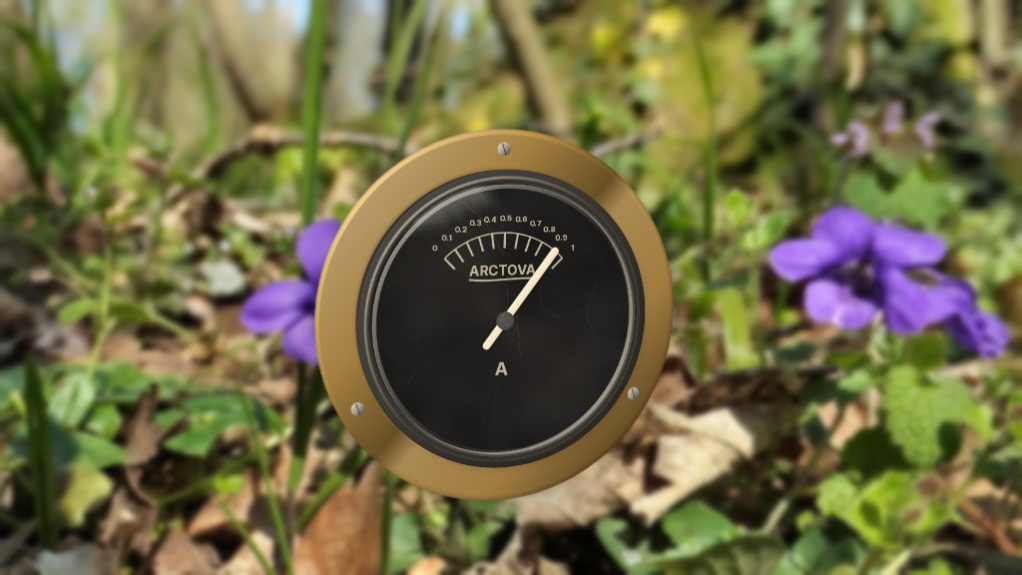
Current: A 0.9
